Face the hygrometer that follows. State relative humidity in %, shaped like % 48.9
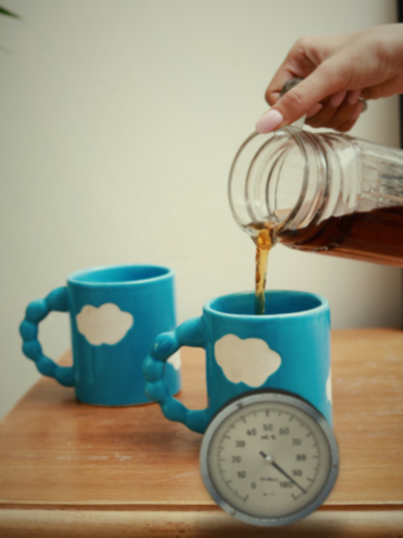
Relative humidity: % 95
